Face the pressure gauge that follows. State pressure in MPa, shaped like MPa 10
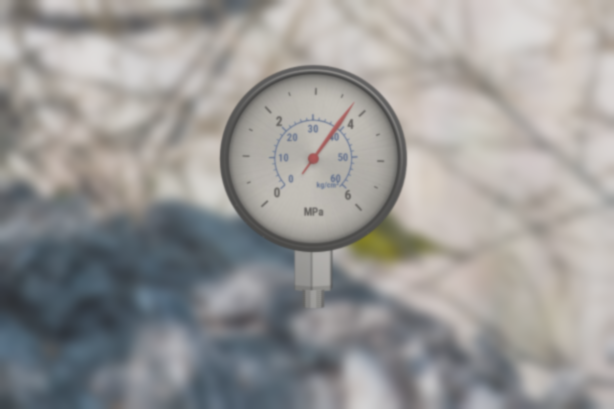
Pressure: MPa 3.75
